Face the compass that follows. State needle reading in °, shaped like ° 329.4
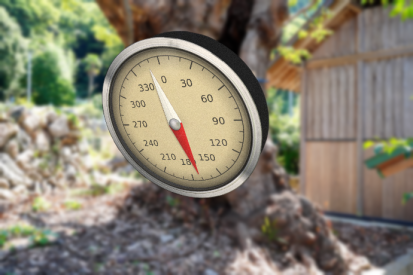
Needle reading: ° 170
